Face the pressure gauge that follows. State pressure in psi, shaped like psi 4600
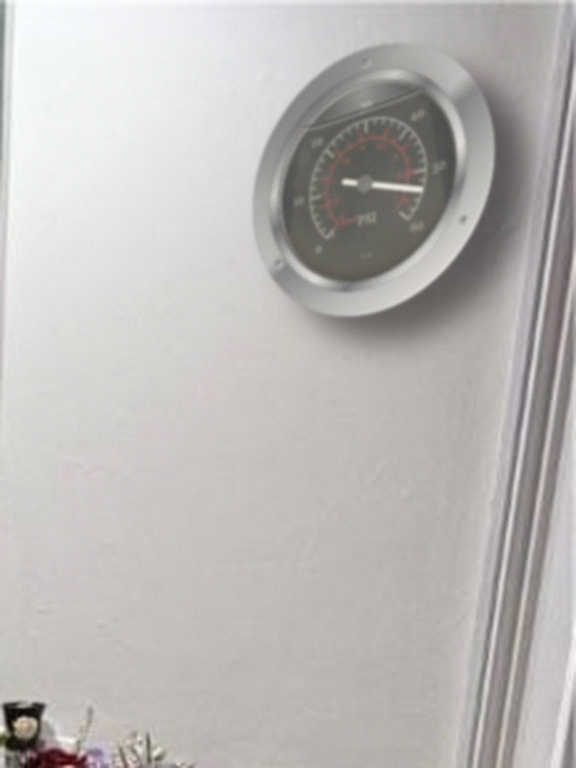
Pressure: psi 54
